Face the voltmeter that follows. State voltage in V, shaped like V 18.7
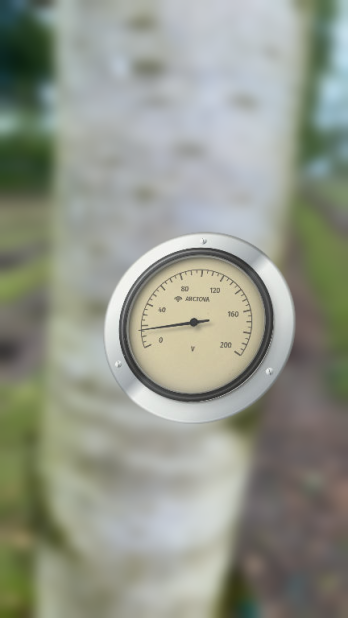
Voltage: V 15
